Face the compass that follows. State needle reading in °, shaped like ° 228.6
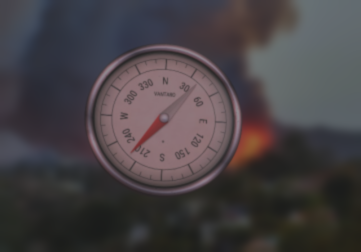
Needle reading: ° 220
